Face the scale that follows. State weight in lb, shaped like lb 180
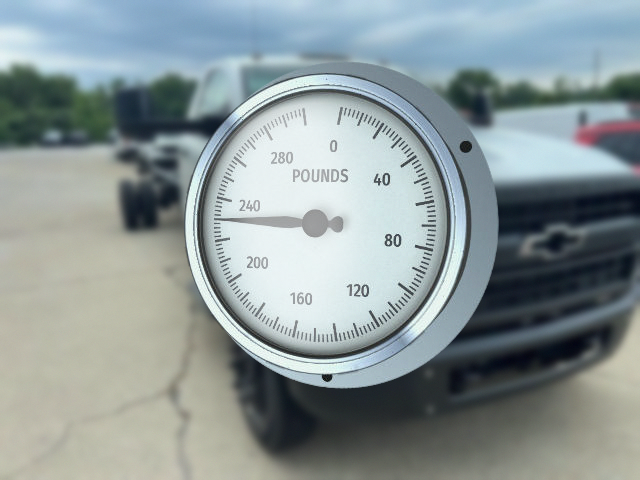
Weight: lb 230
